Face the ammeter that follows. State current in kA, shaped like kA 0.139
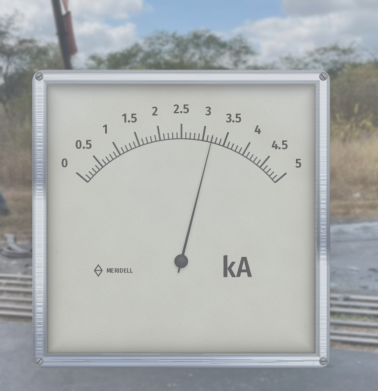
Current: kA 3.2
